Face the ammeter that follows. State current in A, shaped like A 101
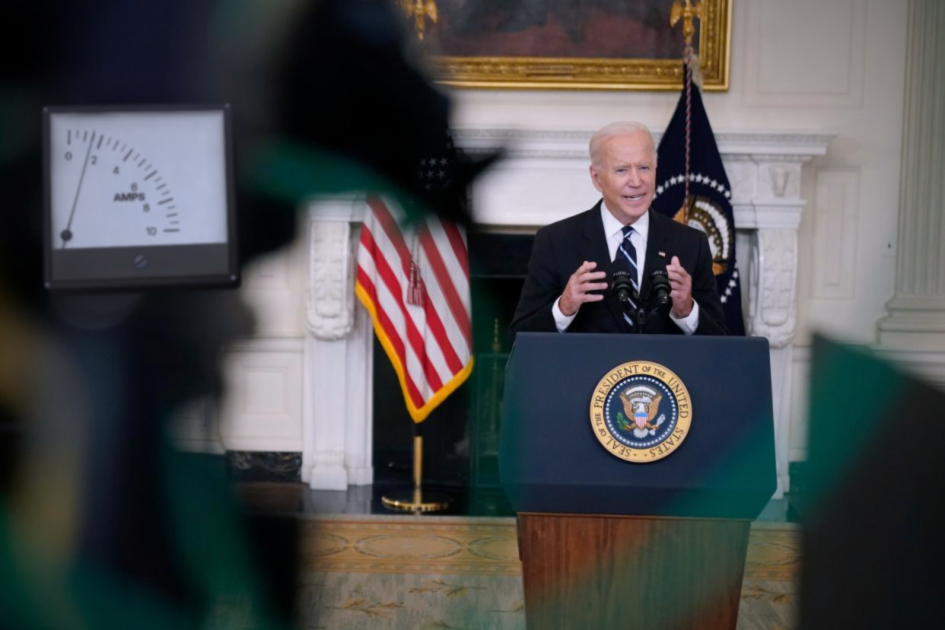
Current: A 1.5
